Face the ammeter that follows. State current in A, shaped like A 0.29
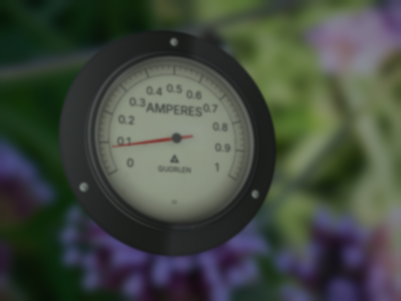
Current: A 0.08
